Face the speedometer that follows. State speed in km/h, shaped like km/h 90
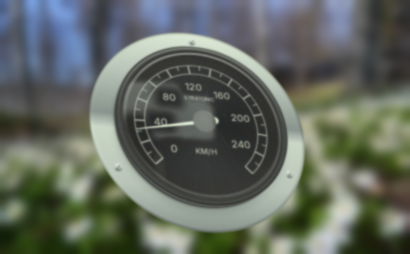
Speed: km/h 30
